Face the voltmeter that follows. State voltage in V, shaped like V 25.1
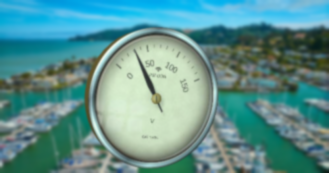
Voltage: V 30
